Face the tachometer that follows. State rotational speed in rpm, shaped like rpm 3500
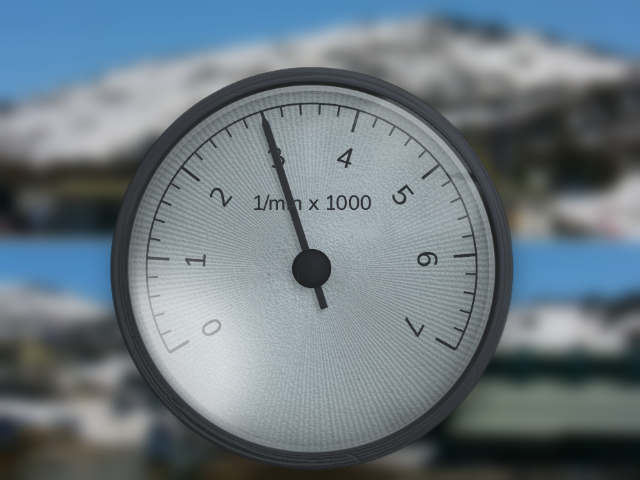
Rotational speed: rpm 3000
